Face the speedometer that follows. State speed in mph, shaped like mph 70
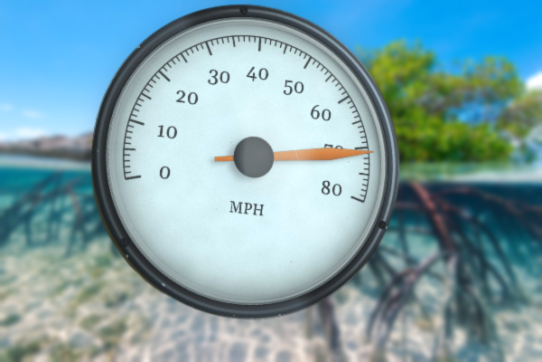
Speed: mph 71
